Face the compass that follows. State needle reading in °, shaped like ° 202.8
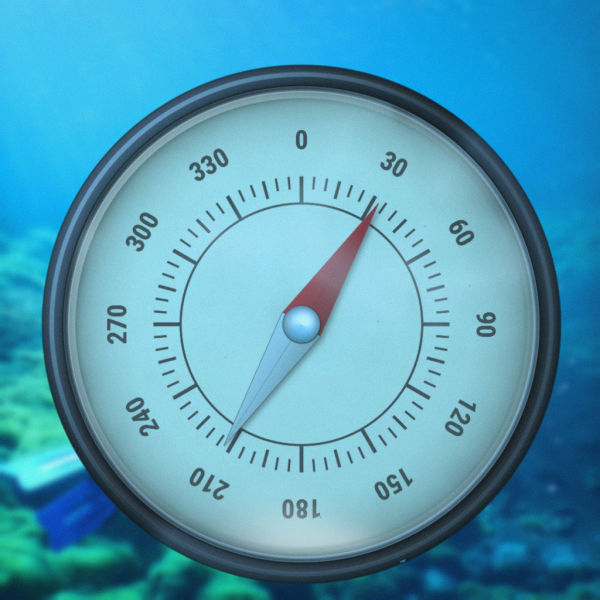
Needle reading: ° 32.5
